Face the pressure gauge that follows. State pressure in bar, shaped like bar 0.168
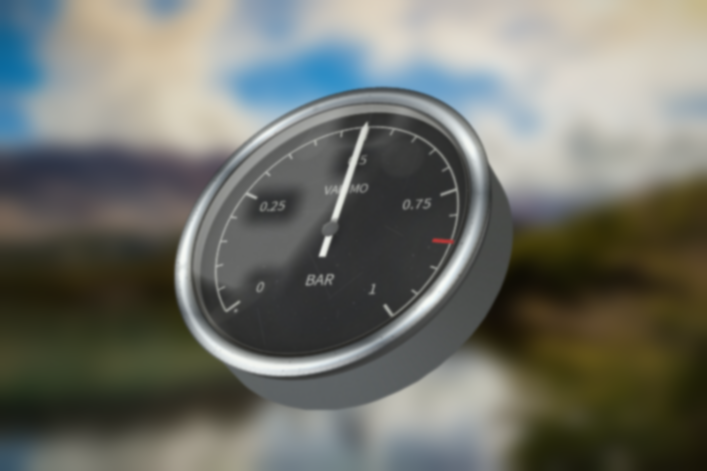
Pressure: bar 0.5
